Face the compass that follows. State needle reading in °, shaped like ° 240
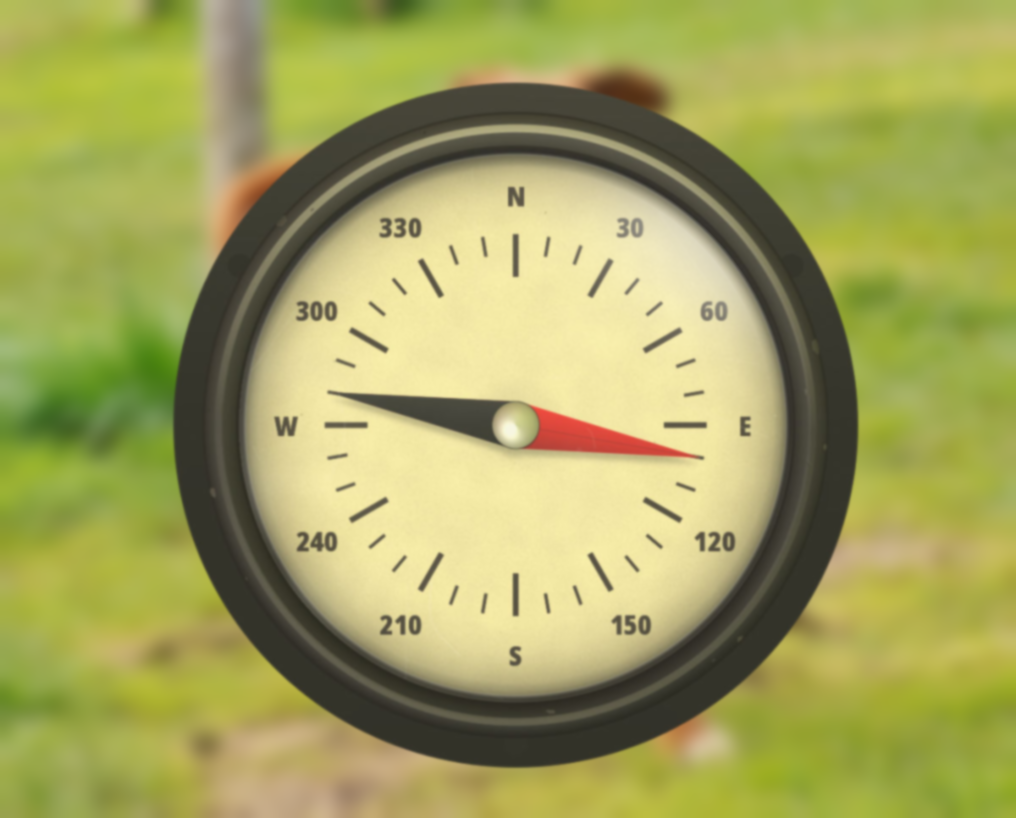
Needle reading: ° 100
